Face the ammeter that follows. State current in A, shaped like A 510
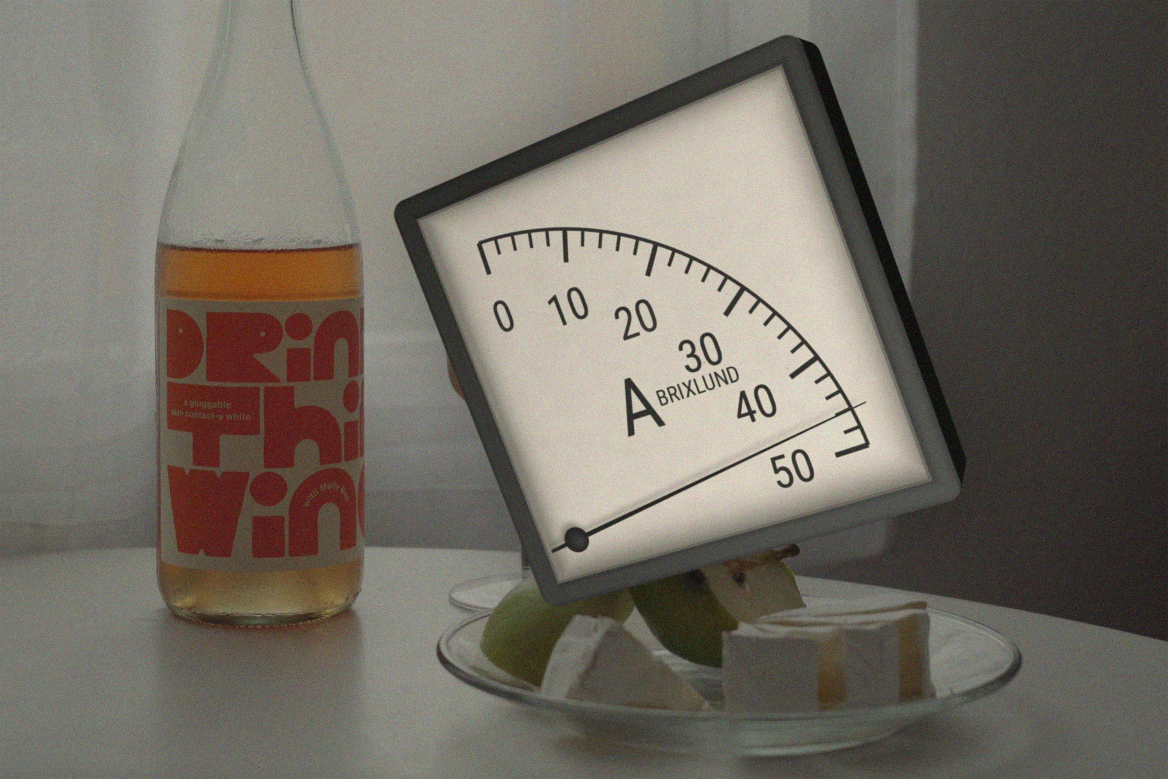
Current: A 46
